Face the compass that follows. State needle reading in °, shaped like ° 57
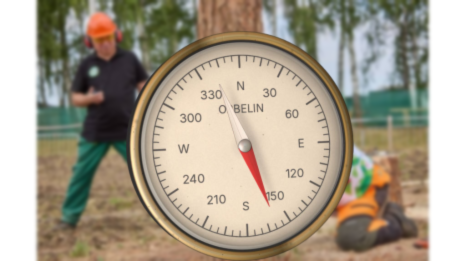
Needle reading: ° 160
